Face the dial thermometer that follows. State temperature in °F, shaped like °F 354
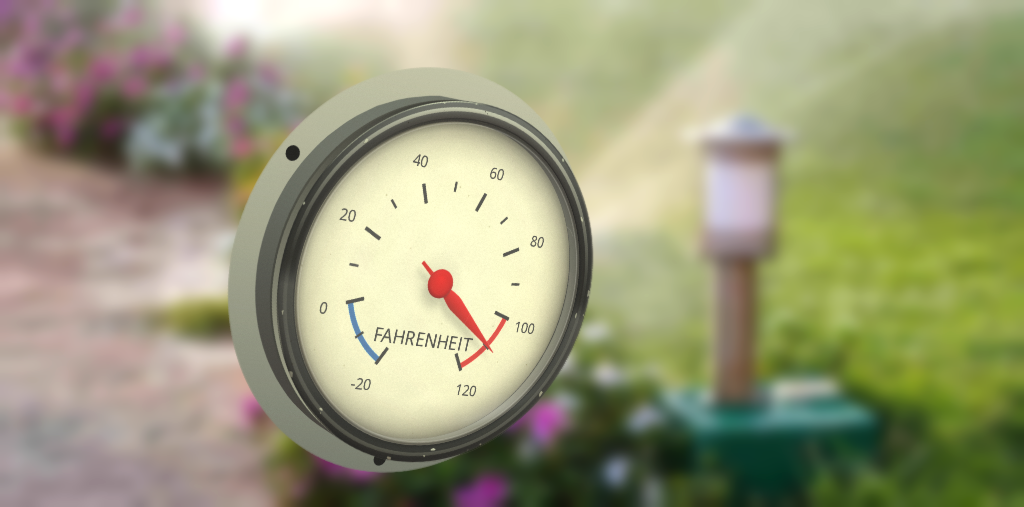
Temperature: °F 110
